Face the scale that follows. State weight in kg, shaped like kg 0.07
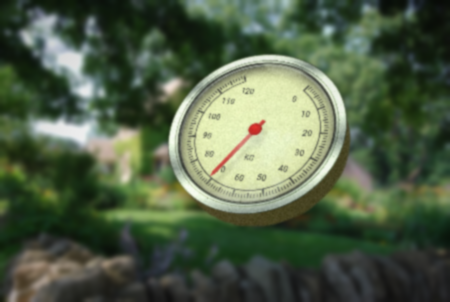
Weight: kg 70
